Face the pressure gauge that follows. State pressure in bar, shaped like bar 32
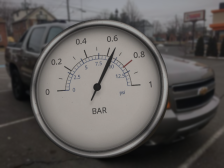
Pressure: bar 0.65
